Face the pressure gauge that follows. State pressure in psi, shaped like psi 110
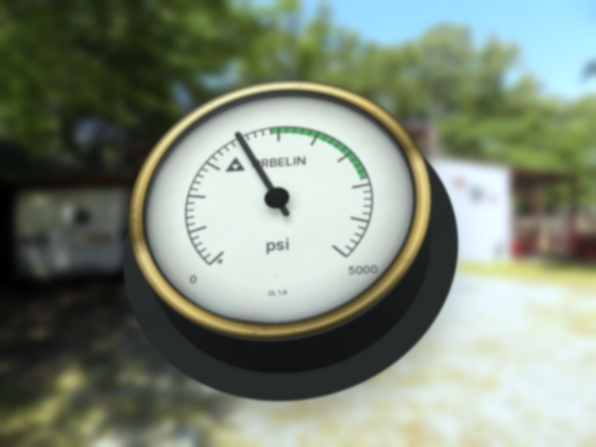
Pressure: psi 2000
